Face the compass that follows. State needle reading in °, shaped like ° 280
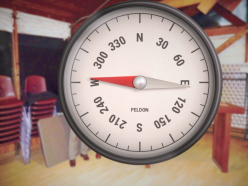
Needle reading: ° 275
